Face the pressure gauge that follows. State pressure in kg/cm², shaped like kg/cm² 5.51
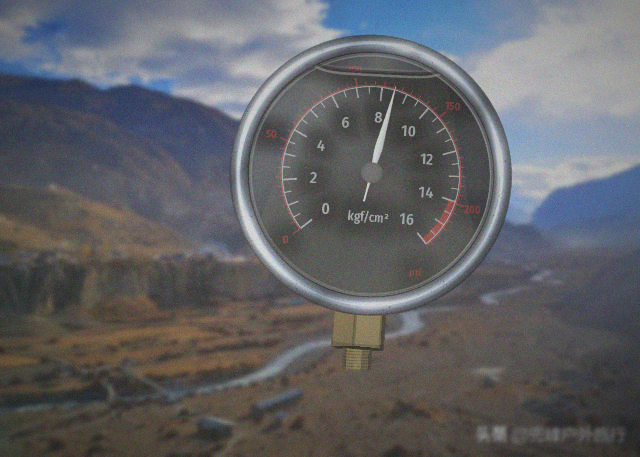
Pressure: kg/cm² 8.5
